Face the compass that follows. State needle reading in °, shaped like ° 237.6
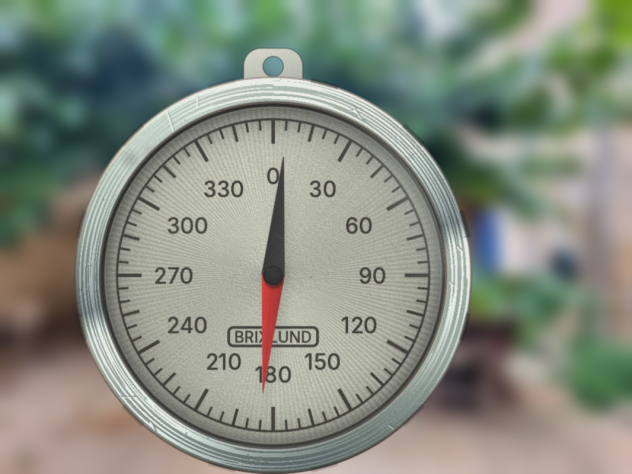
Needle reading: ° 185
